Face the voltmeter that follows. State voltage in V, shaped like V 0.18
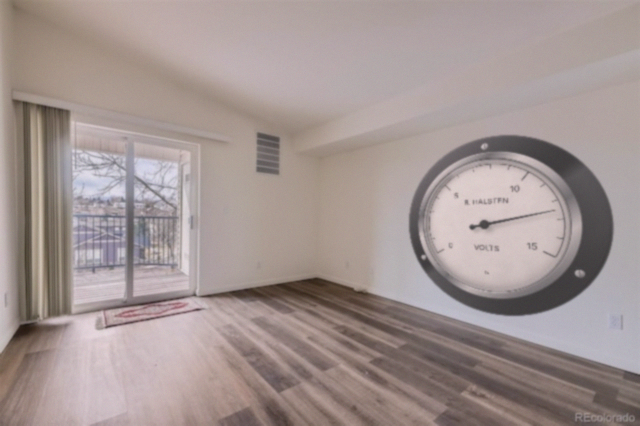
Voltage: V 12.5
